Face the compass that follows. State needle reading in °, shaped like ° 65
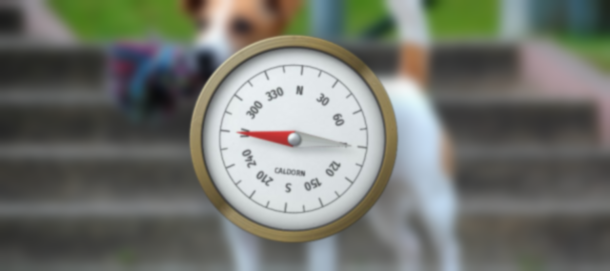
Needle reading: ° 270
